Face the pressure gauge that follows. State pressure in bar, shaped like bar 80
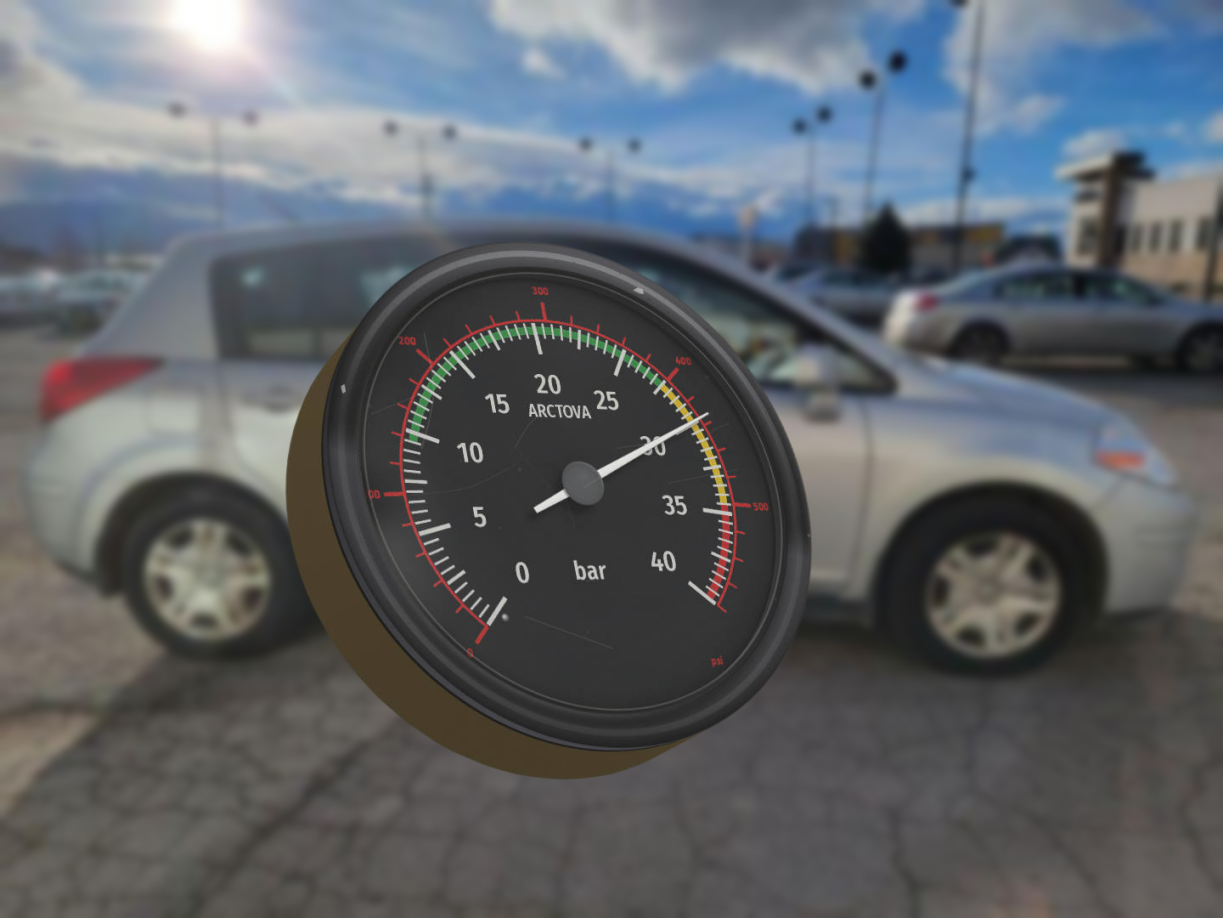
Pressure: bar 30
